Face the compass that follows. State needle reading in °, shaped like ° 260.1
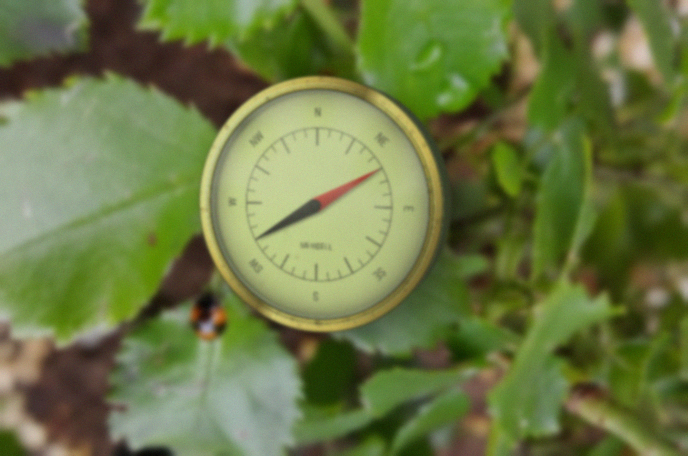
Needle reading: ° 60
